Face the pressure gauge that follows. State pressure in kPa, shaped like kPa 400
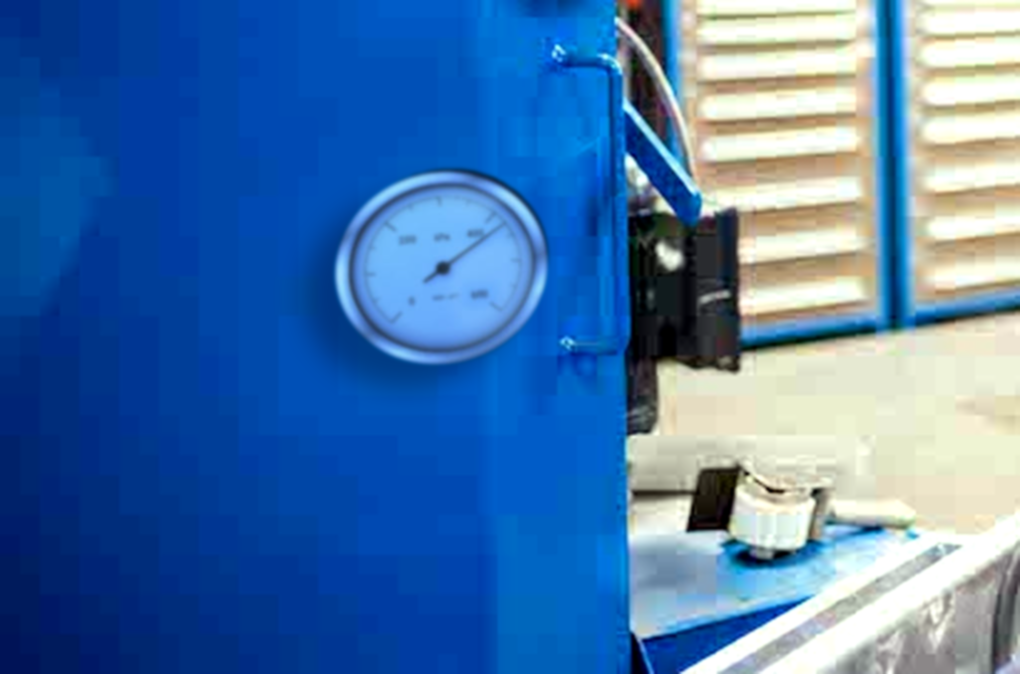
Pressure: kPa 425
